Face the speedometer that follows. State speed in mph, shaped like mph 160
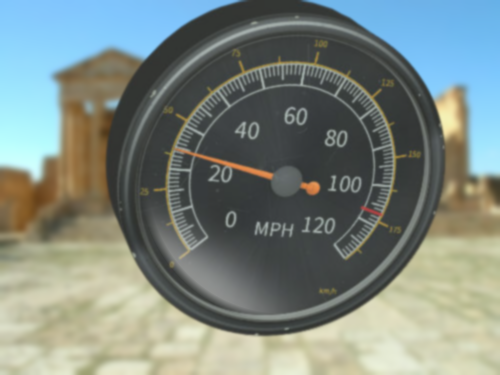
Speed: mph 25
